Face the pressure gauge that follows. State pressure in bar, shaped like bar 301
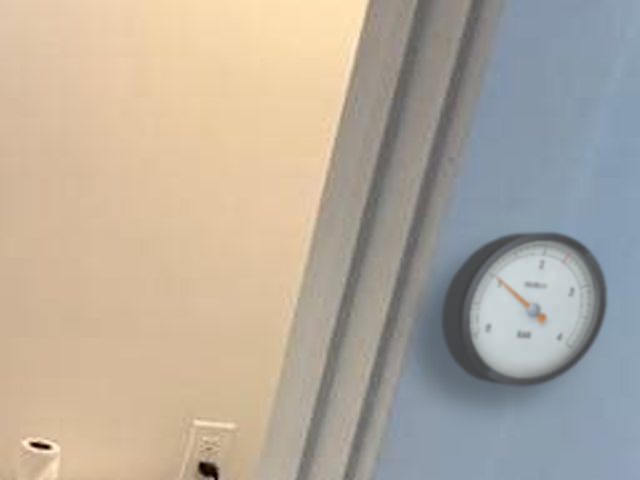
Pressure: bar 1
